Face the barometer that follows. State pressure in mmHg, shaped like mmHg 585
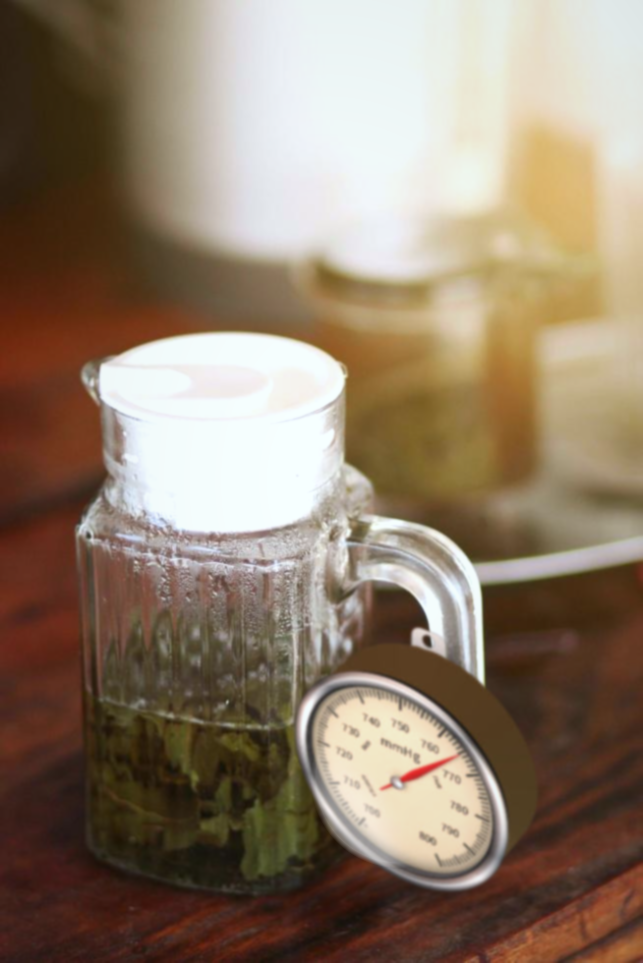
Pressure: mmHg 765
